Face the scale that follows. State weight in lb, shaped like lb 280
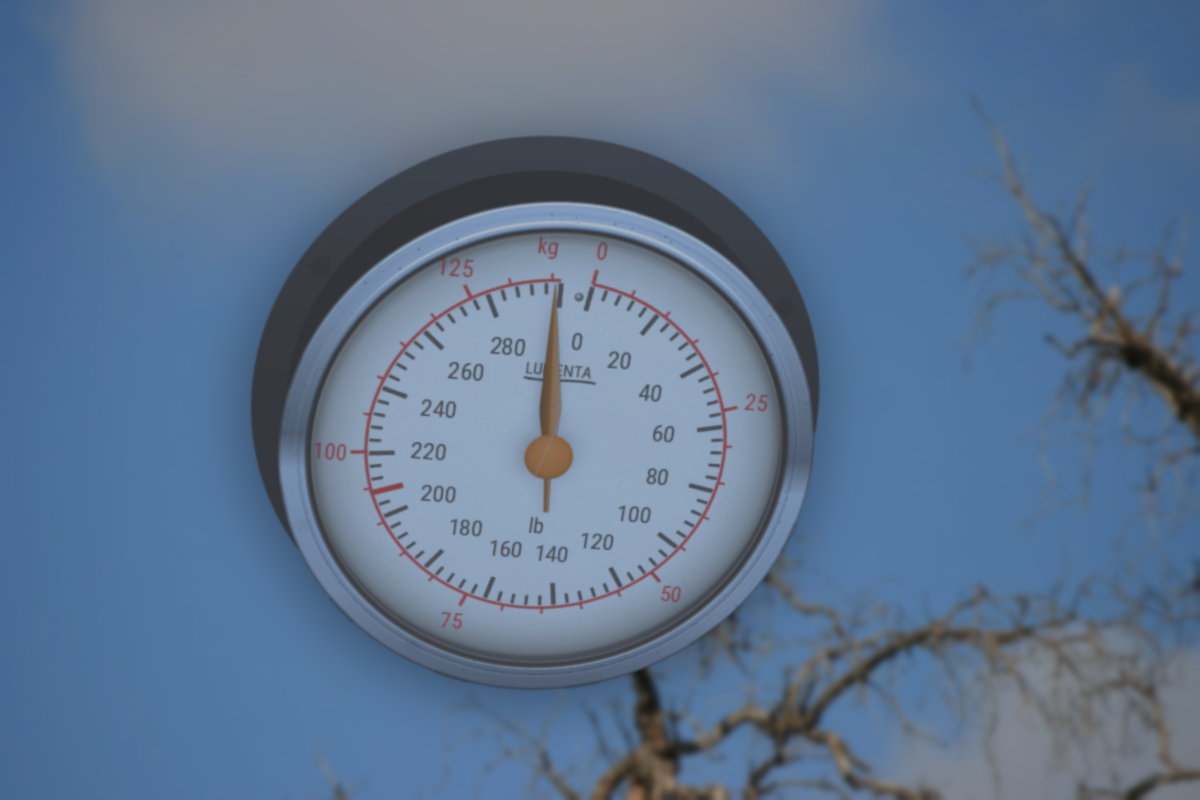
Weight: lb 298
